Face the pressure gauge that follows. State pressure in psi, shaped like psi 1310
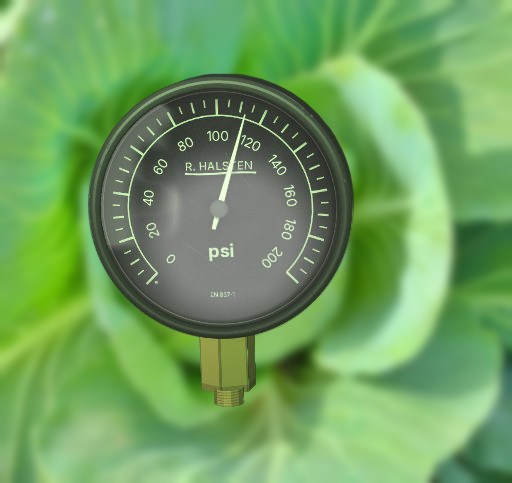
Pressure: psi 112.5
